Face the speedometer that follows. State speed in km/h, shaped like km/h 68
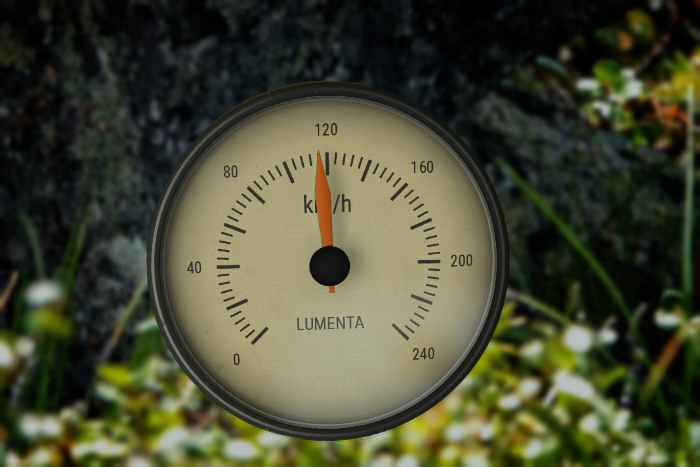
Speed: km/h 116
